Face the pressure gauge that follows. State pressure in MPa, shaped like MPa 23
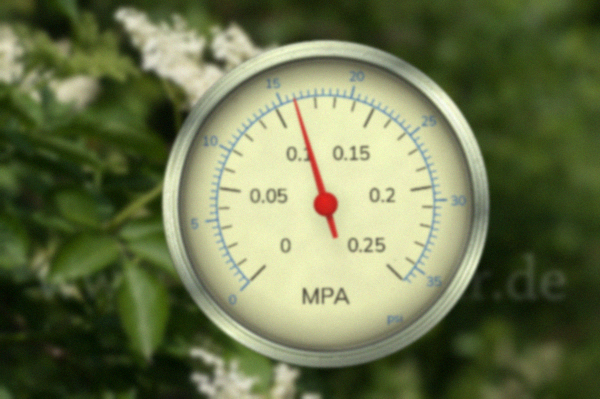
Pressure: MPa 0.11
